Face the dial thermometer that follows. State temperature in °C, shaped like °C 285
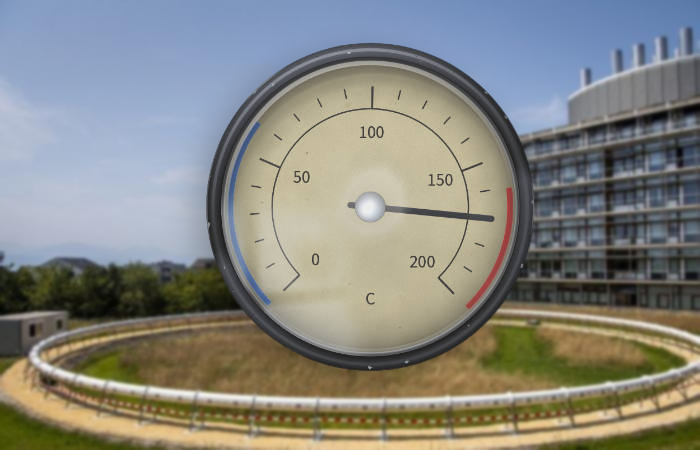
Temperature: °C 170
